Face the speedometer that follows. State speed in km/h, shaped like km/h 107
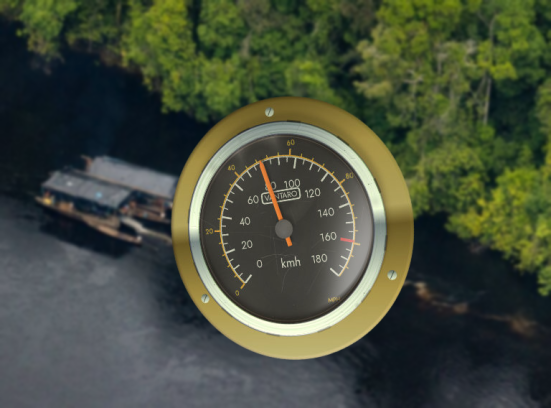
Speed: km/h 80
